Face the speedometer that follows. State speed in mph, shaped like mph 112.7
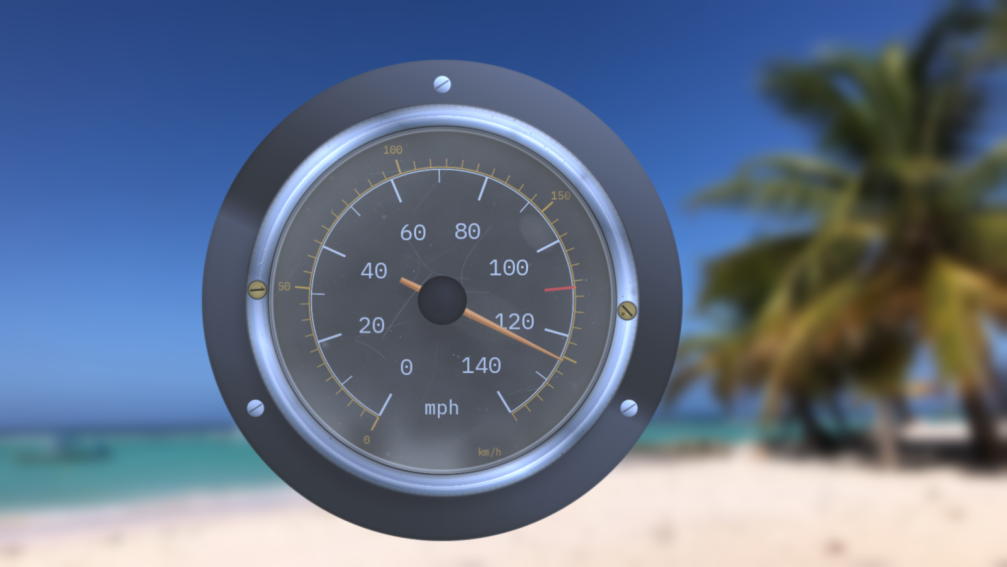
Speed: mph 125
